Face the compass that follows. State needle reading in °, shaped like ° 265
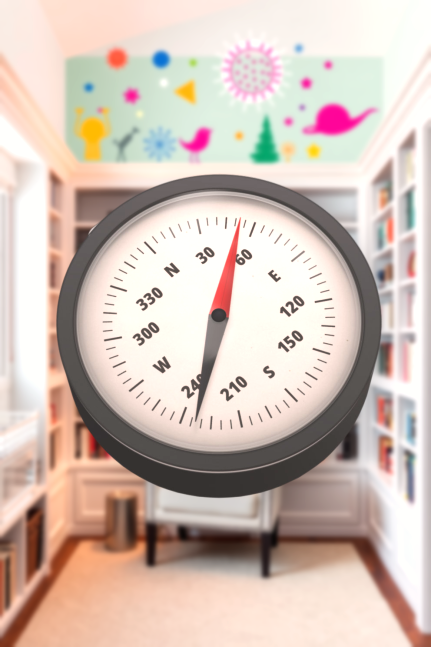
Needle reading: ° 52.5
